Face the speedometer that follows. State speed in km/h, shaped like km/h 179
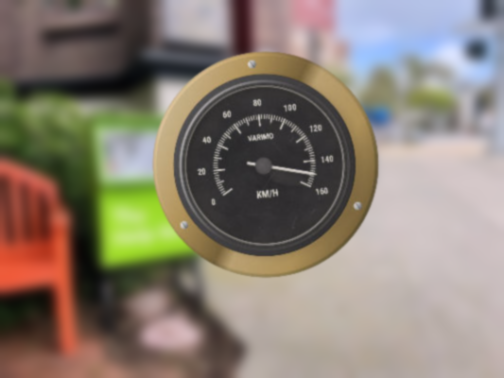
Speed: km/h 150
